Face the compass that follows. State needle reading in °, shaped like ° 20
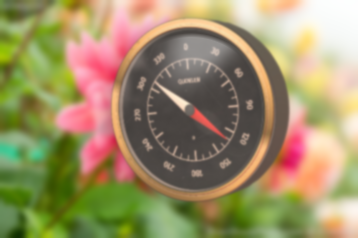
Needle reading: ° 130
